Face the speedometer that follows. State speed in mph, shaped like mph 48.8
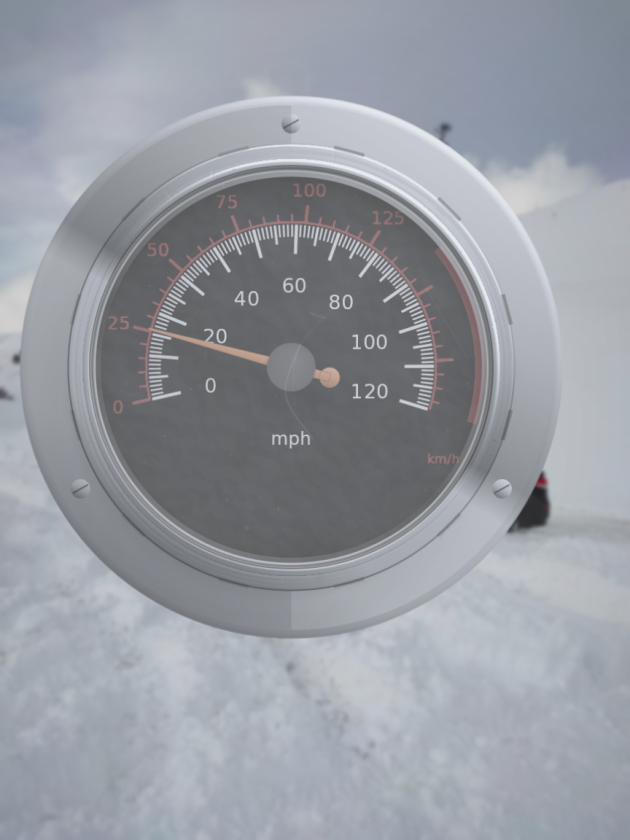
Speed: mph 16
